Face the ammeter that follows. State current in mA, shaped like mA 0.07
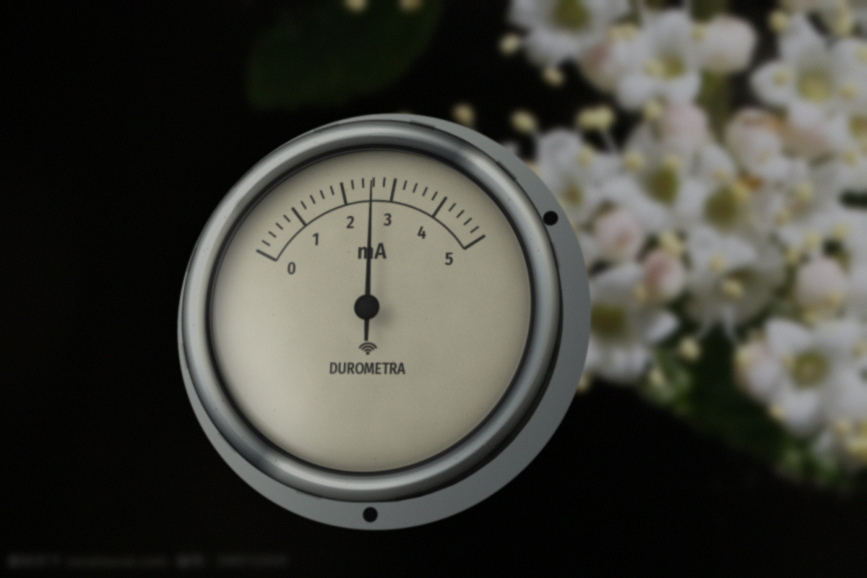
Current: mA 2.6
